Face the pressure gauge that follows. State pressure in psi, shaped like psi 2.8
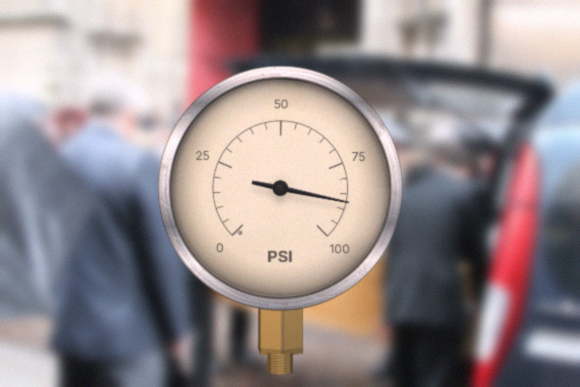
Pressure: psi 87.5
